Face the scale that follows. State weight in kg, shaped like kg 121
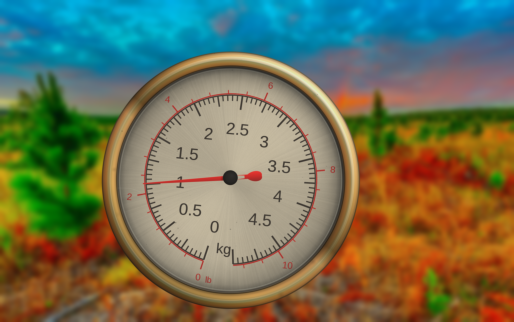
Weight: kg 1
